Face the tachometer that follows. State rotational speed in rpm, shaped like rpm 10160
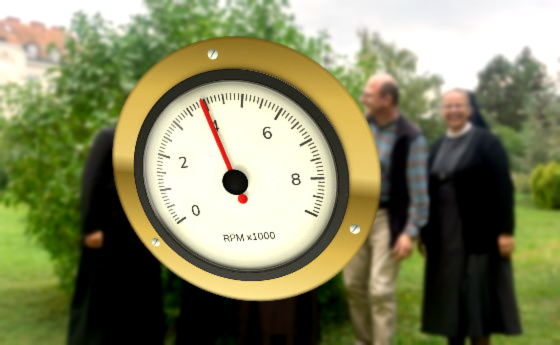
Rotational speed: rpm 4000
